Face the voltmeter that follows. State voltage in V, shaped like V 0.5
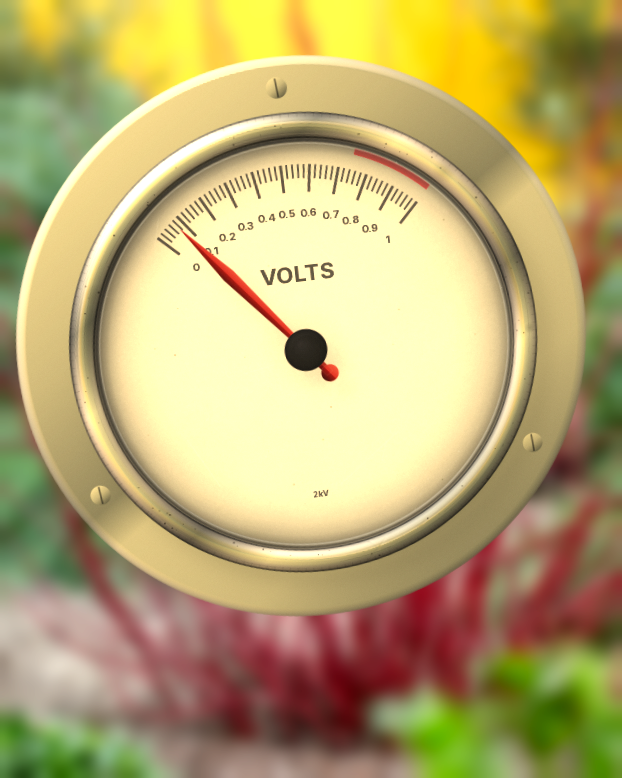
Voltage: V 0.08
